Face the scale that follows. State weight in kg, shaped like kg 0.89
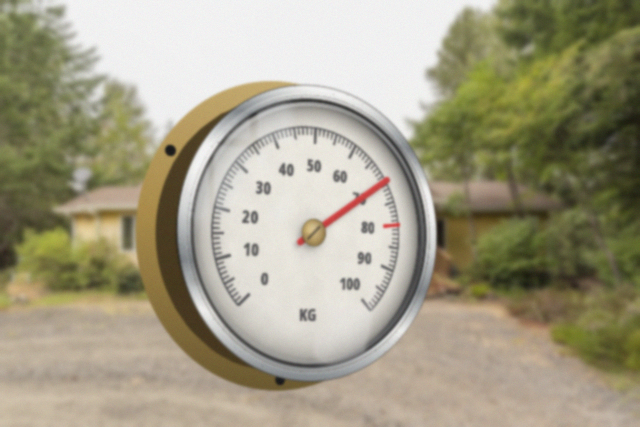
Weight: kg 70
